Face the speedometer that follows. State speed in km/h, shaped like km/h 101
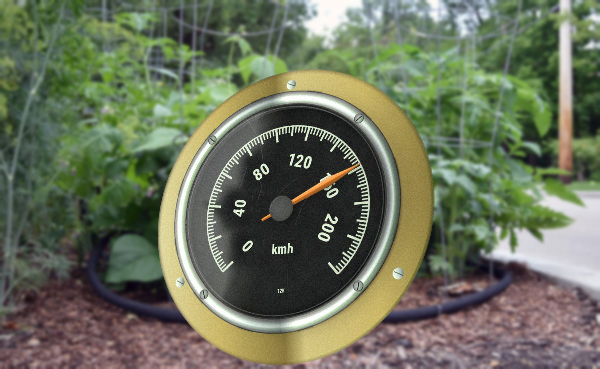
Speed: km/h 160
